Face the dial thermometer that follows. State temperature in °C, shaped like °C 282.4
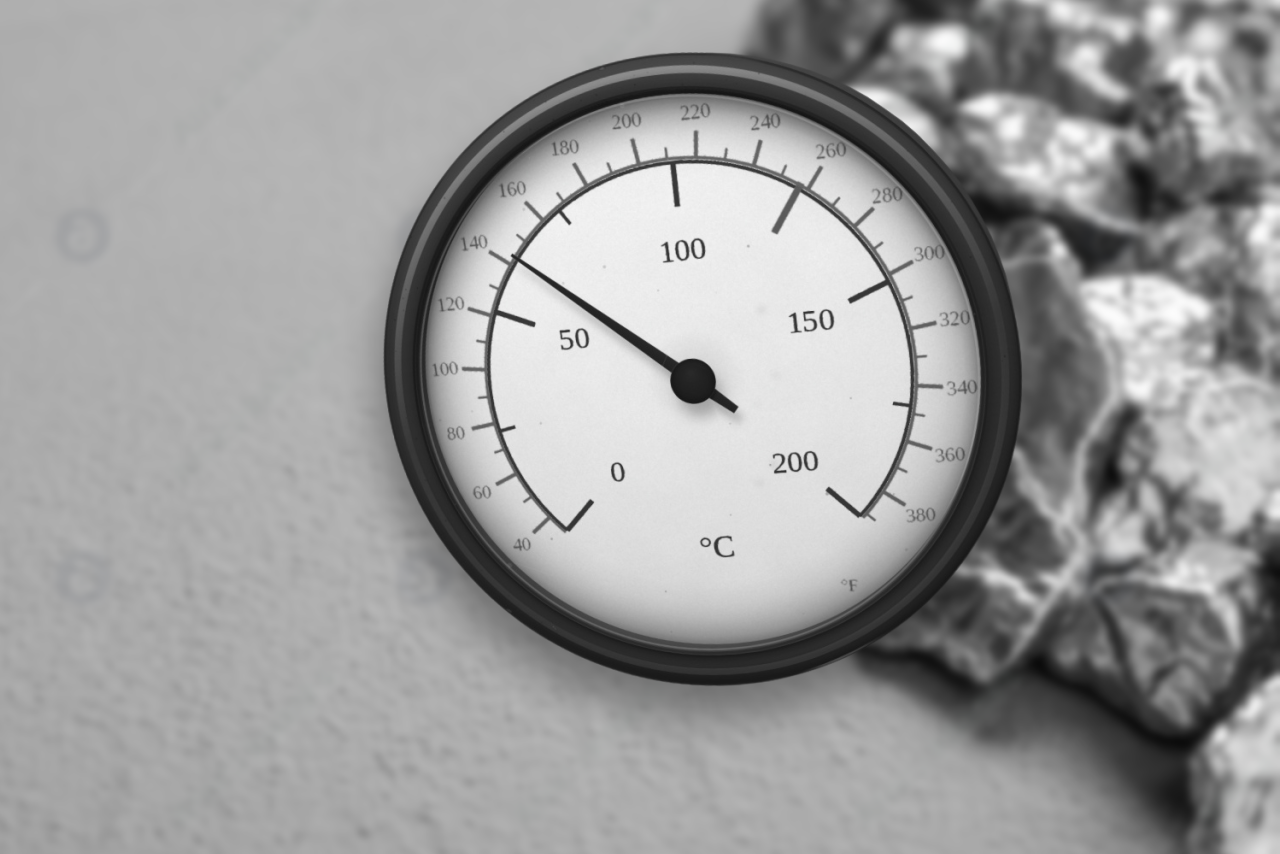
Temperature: °C 62.5
